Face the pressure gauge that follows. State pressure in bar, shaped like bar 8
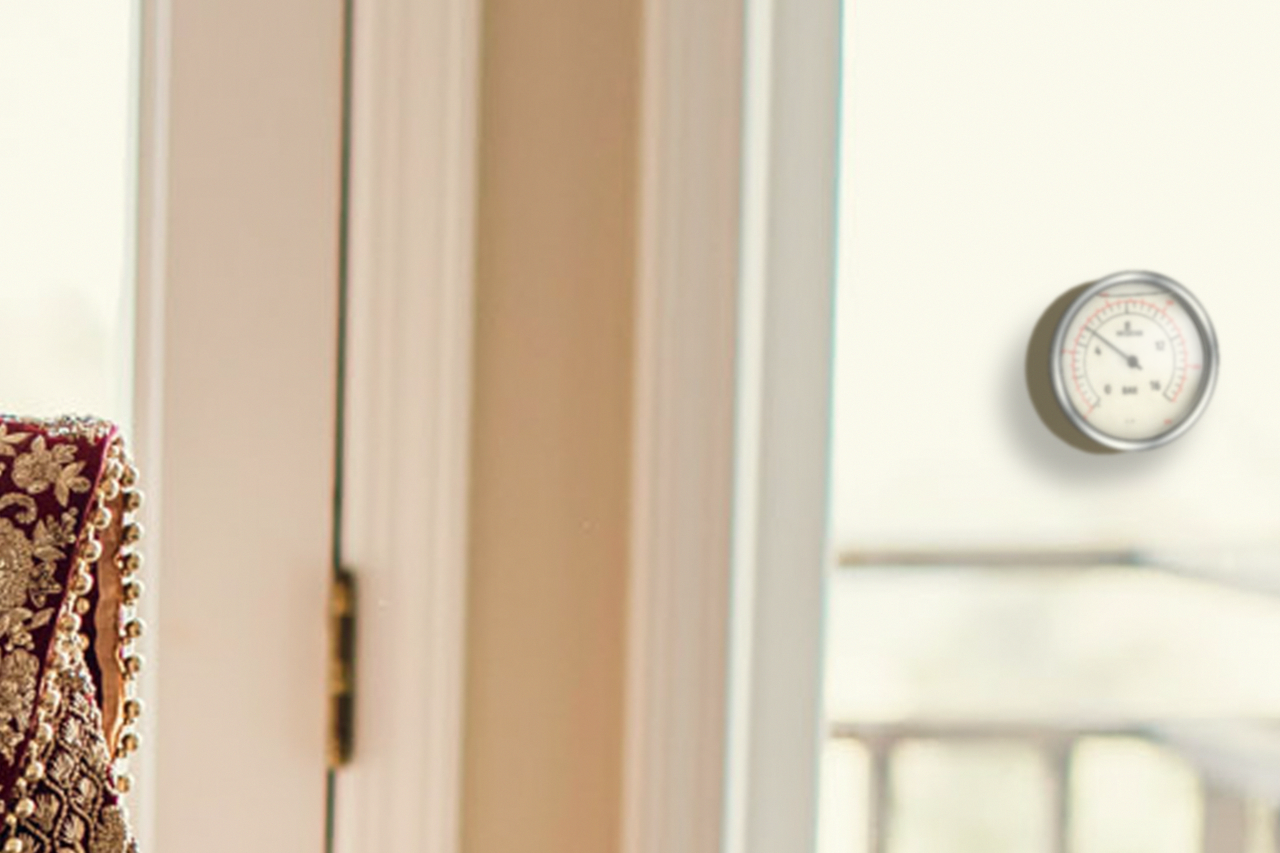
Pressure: bar 5
